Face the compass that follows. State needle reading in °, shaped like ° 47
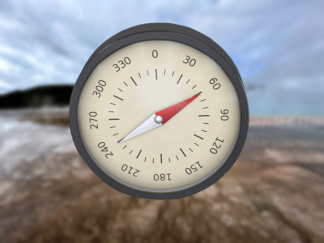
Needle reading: ° 60
